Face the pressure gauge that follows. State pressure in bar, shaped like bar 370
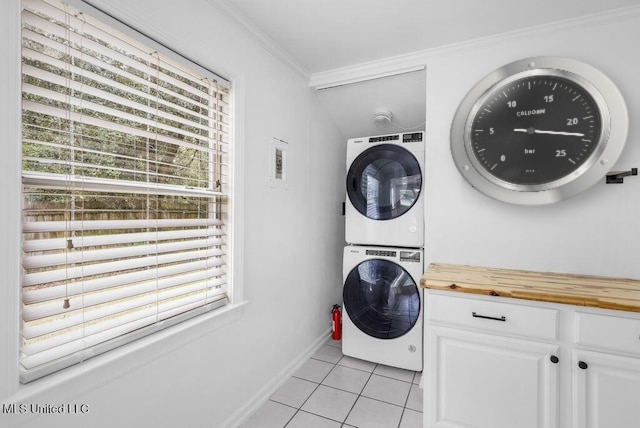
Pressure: bar 22
